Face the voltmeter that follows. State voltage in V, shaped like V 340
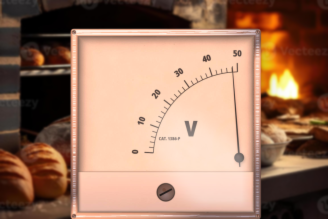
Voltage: V 48
